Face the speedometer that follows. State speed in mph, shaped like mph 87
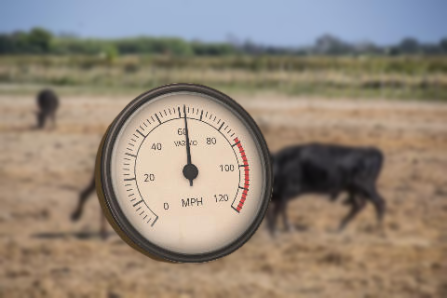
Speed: mph 62
